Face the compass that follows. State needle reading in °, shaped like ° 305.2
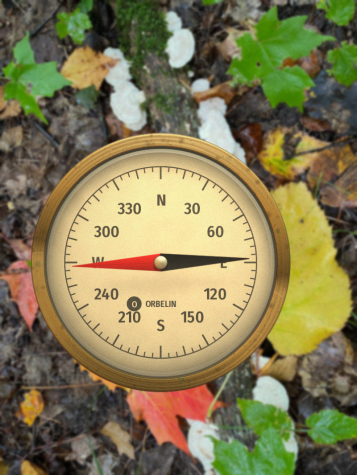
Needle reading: ° 267.5
